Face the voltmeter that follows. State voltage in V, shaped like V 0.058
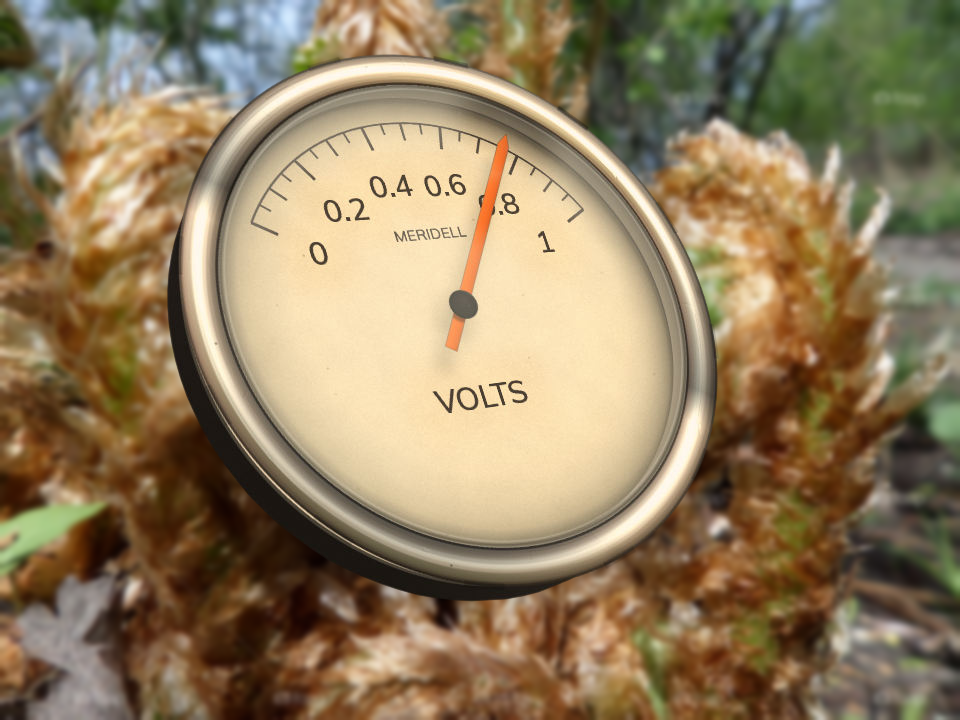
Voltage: V 0.75
